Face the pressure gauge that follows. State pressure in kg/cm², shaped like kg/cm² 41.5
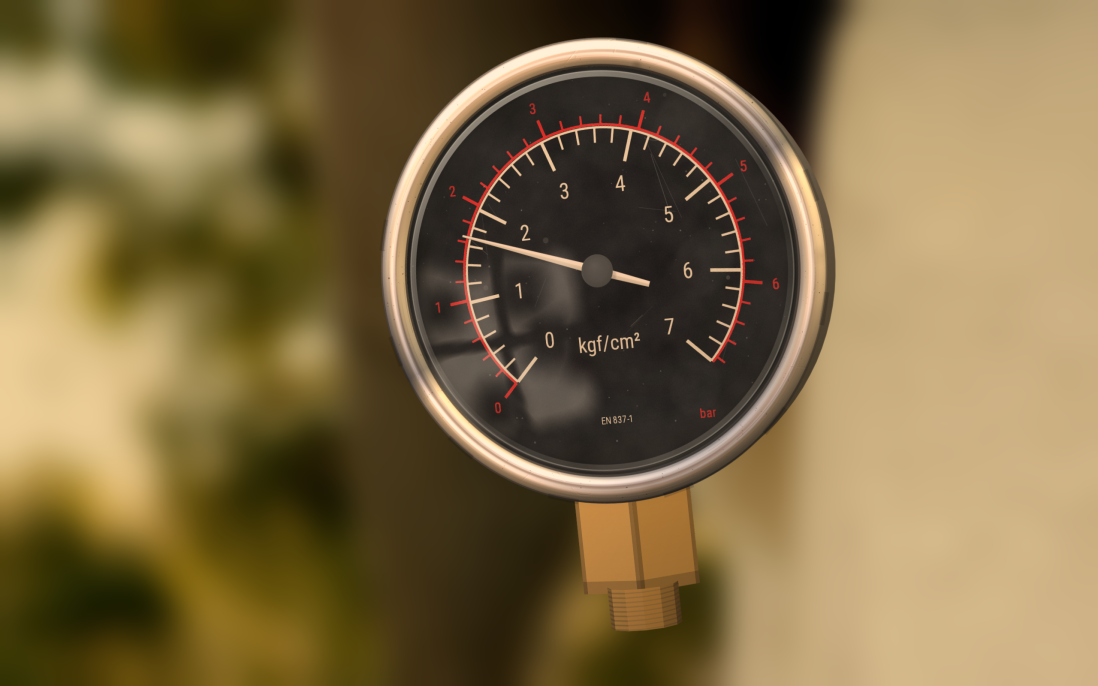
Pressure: kg/cm² 1.7
